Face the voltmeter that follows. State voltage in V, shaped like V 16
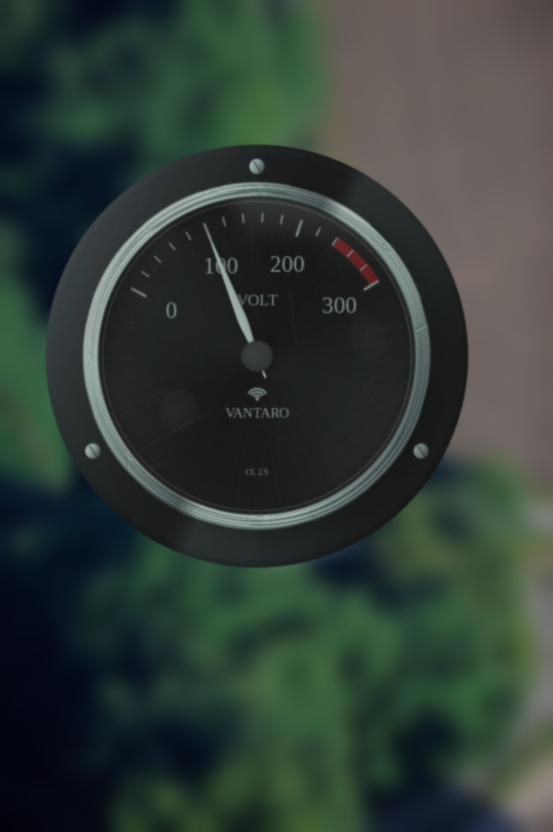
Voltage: V 100
